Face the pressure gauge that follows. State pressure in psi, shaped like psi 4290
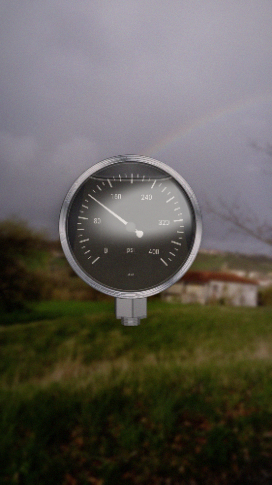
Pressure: psi 120
